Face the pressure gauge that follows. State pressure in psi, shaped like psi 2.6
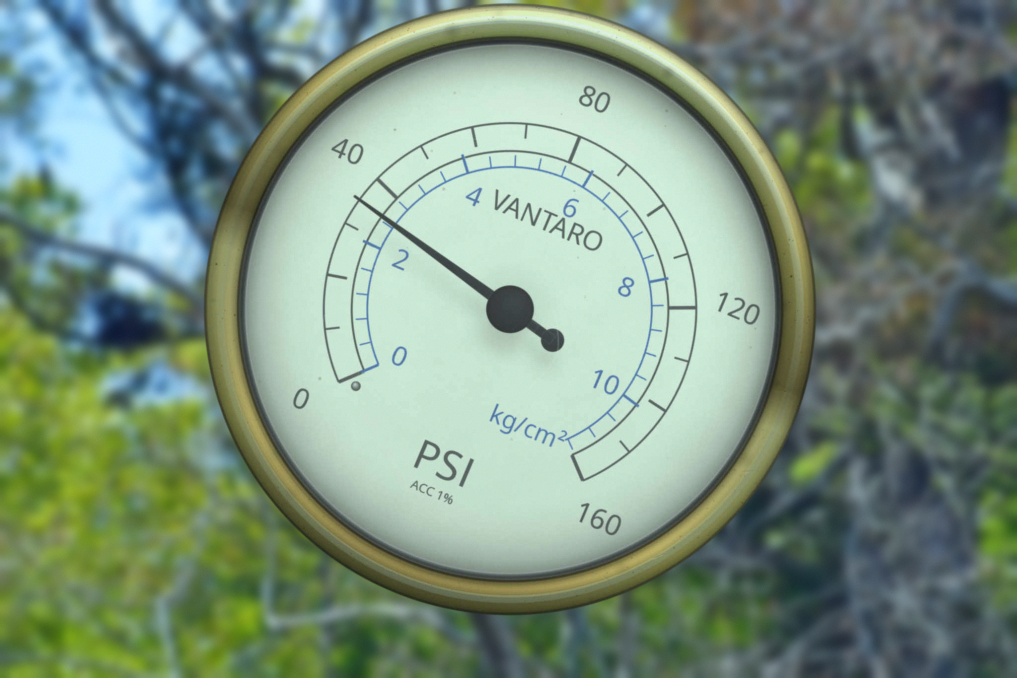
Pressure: psi 35
